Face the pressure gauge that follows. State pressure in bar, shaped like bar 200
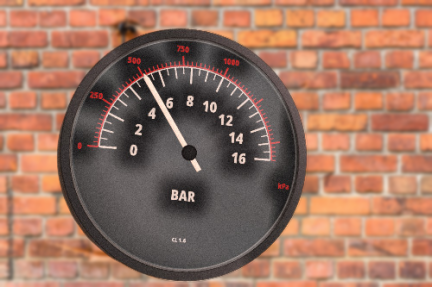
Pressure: bar 5
